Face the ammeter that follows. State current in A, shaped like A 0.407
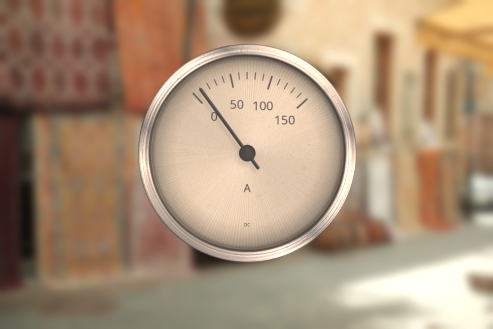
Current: A 10
